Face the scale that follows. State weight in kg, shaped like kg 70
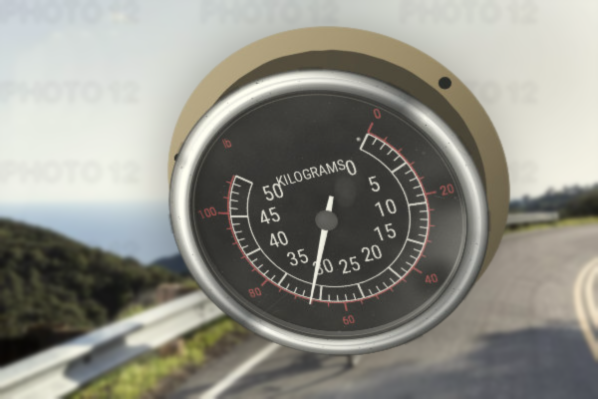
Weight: kg 31
